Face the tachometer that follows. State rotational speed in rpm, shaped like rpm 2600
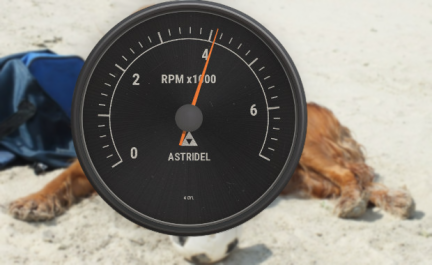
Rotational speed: rpm 4100
